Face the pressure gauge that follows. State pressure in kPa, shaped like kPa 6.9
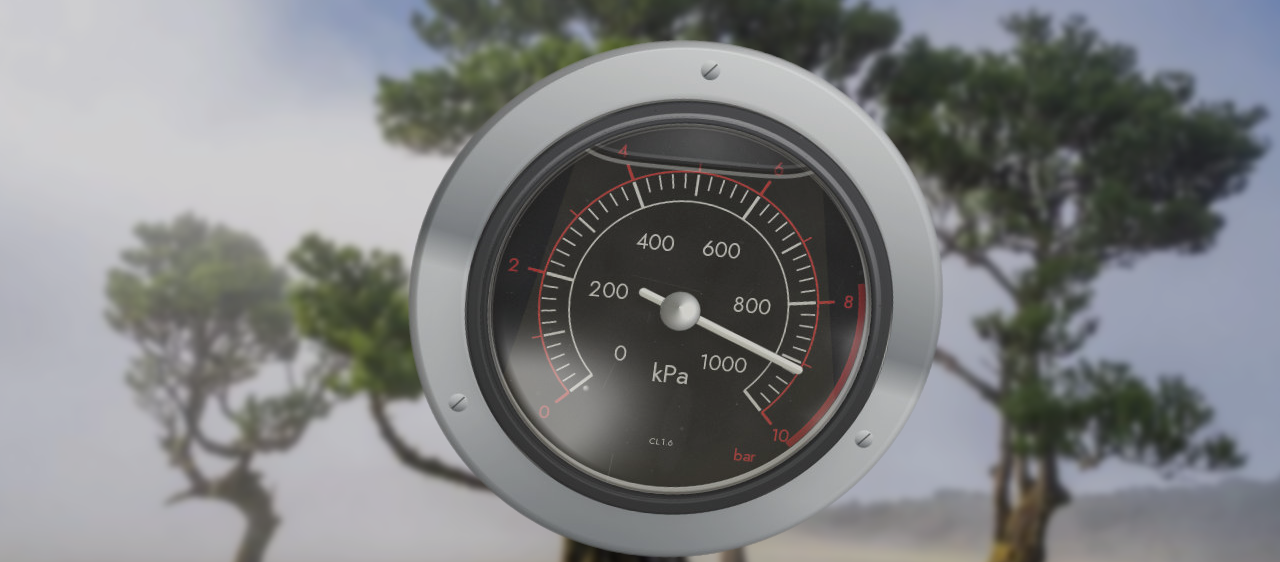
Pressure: kPa 910
